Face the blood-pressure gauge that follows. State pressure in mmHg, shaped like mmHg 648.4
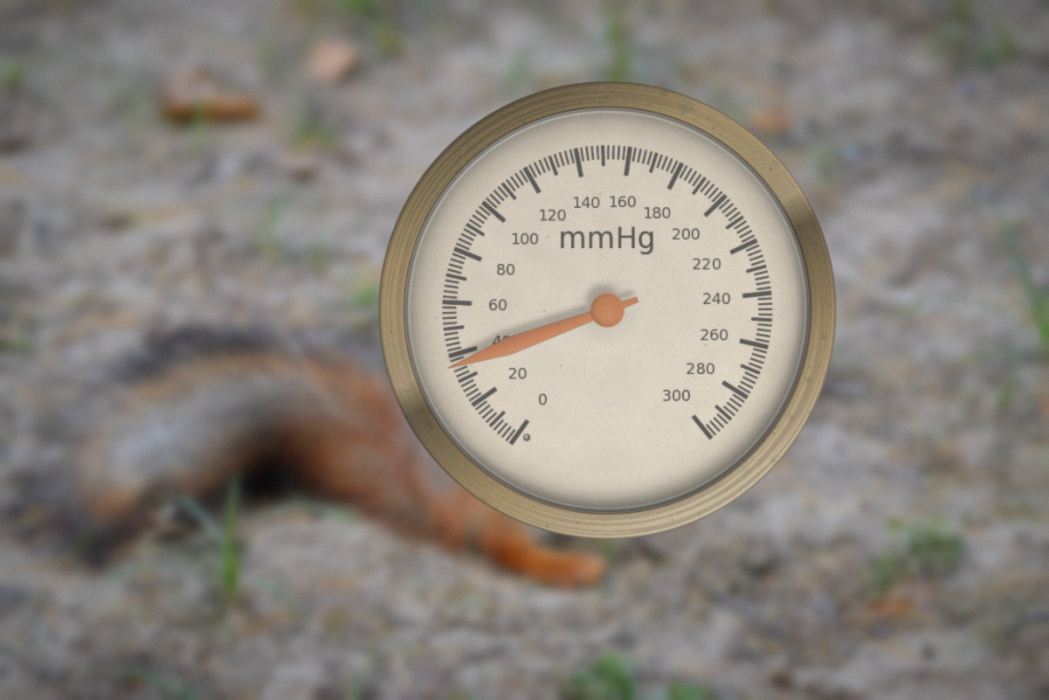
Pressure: mmHg 36
